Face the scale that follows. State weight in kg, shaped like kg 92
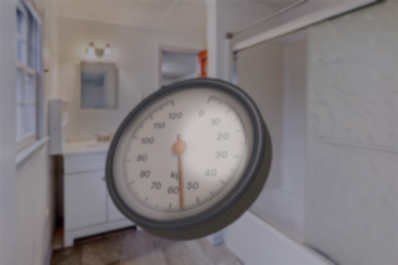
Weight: kg 55
